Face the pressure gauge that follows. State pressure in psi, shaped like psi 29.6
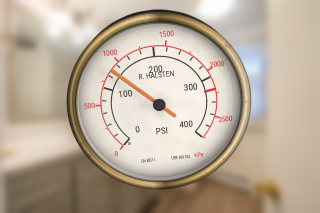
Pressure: psi 130
